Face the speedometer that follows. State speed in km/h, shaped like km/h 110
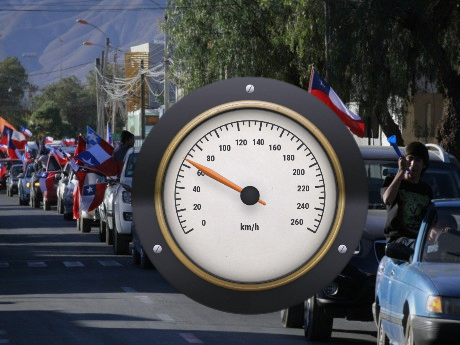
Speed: km/h 65
